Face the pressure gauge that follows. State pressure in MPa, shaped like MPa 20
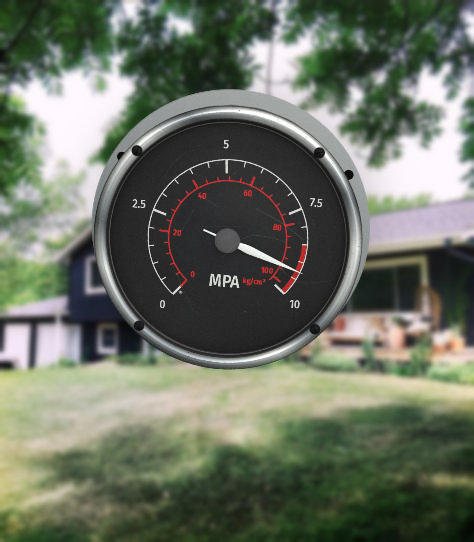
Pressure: MPa 9.25
